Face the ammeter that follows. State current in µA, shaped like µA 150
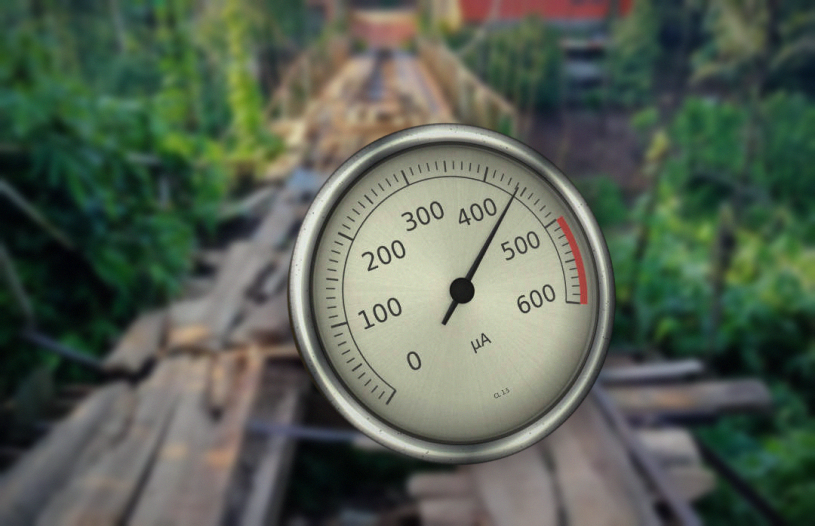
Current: µA 440
